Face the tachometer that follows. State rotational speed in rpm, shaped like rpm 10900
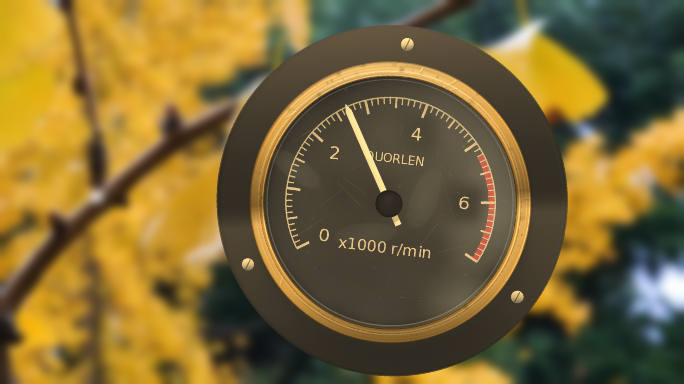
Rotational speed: rpm 2700
